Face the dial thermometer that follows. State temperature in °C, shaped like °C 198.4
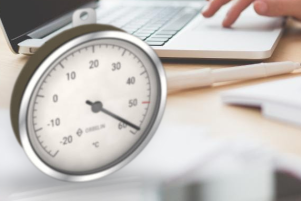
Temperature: °C 58
